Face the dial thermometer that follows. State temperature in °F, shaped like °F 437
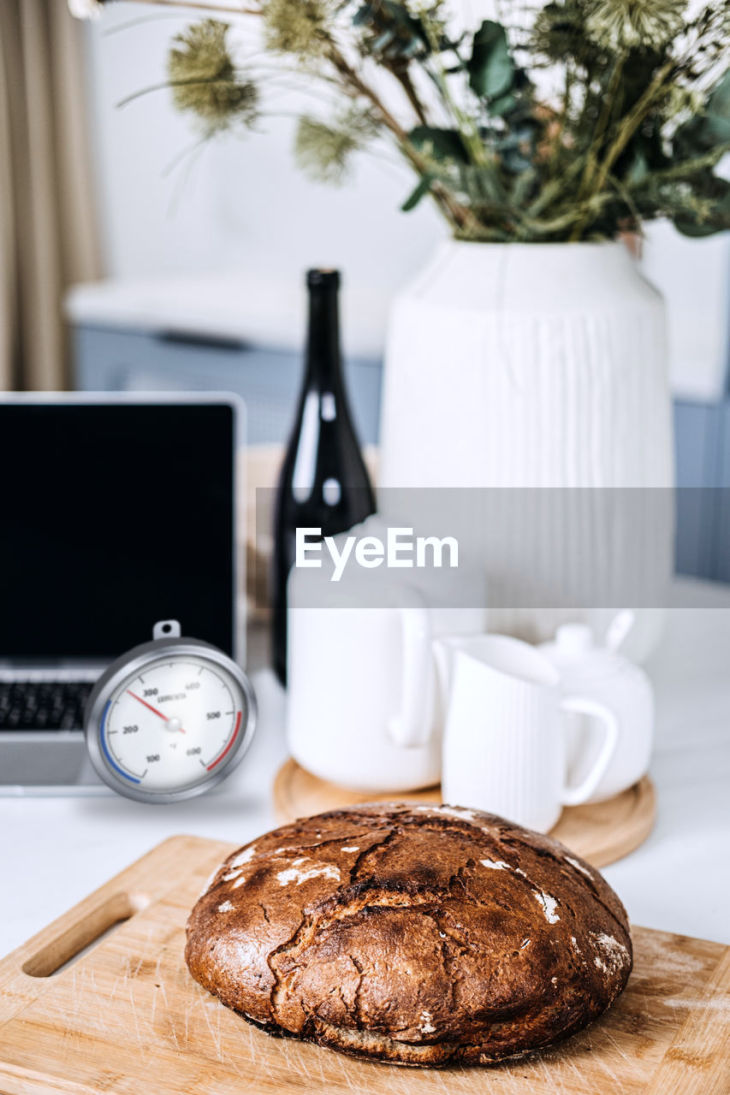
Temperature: °F 275
